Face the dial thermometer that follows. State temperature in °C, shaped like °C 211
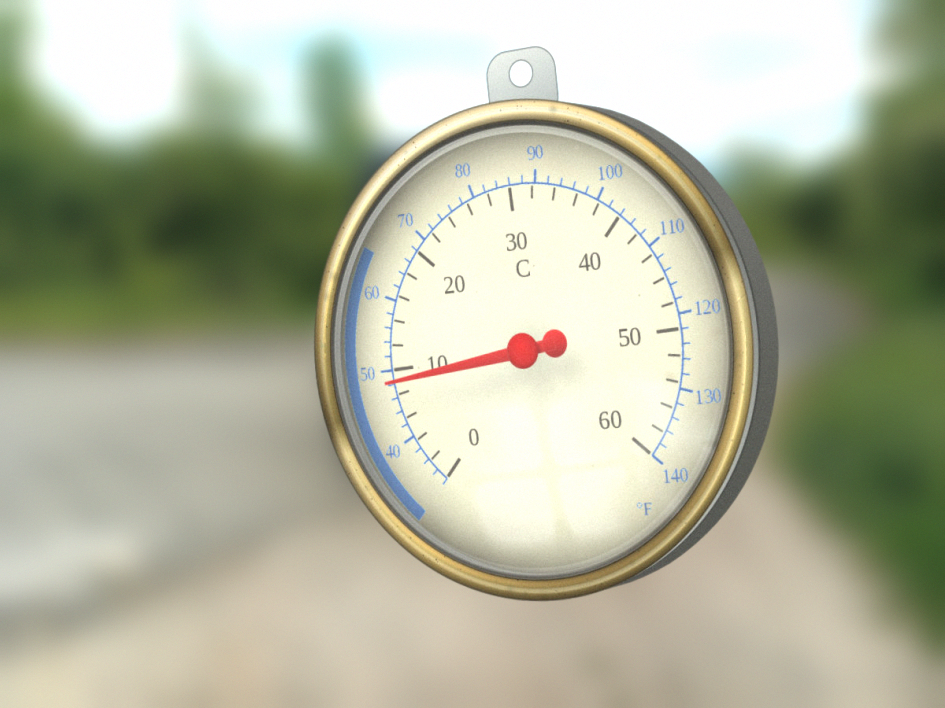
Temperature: °C 9
